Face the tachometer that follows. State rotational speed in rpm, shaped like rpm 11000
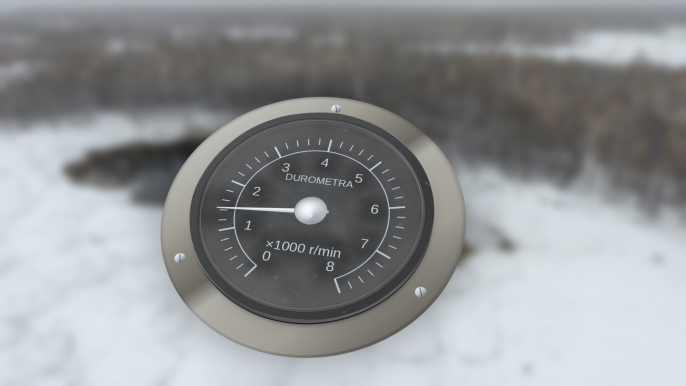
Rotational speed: rpm 1400
